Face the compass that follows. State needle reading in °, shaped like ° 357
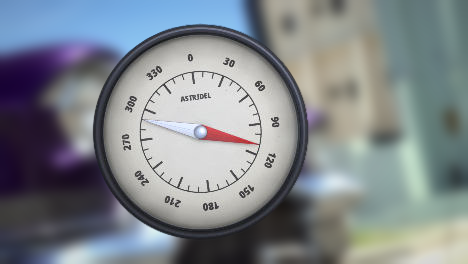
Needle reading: ° 110
